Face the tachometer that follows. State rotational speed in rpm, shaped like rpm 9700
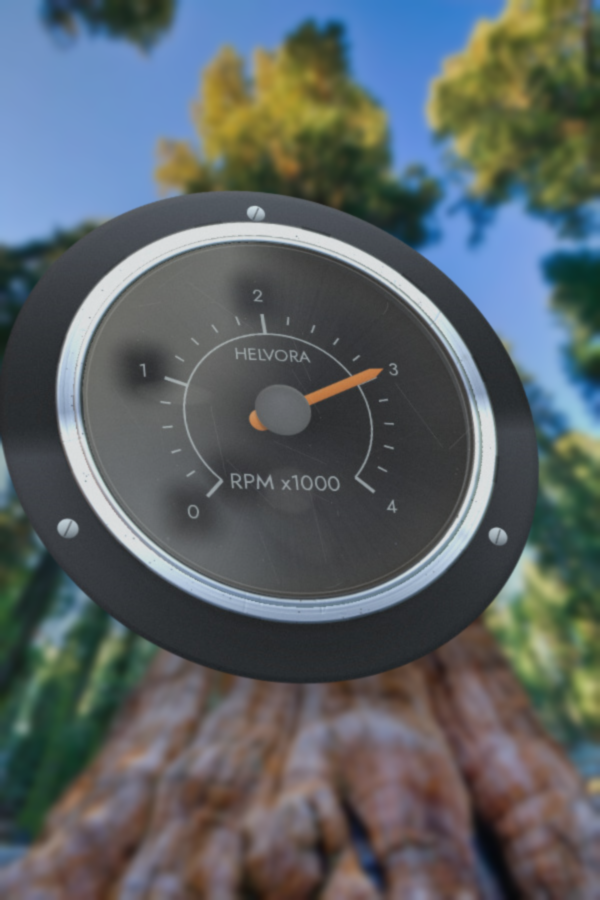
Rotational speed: rpm 3000
